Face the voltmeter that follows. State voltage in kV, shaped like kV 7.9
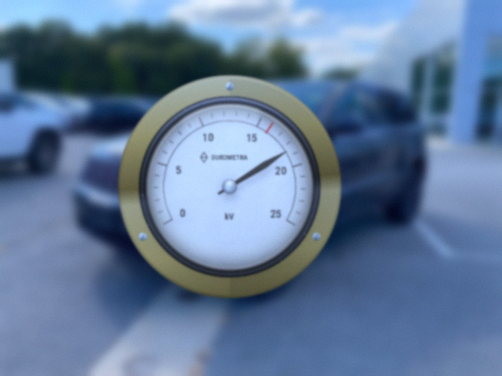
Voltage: kV 18.5
